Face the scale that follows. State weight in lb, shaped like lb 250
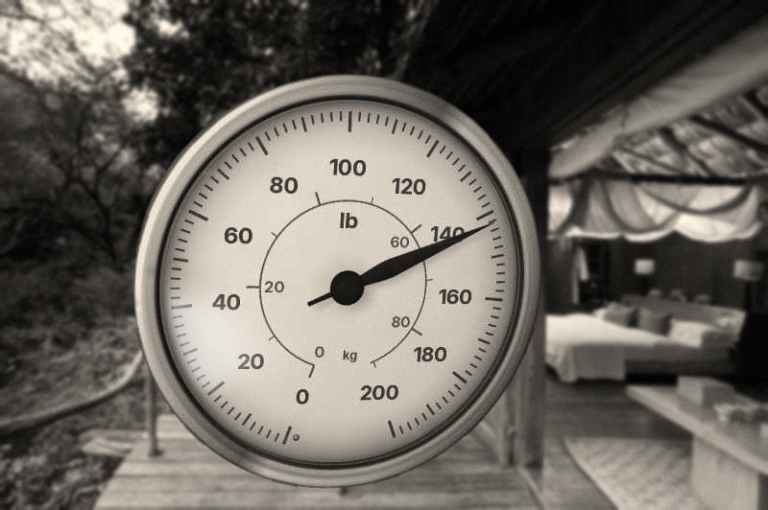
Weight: lb 142
